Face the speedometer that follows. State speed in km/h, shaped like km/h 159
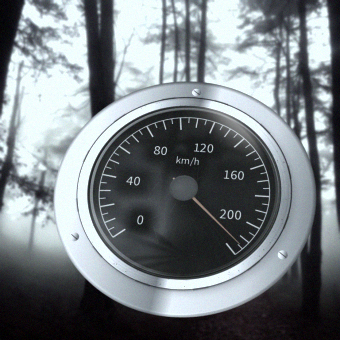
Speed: km/h 215
